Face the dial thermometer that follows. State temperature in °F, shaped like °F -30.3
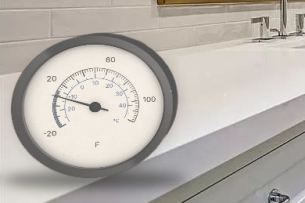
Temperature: °F 10
